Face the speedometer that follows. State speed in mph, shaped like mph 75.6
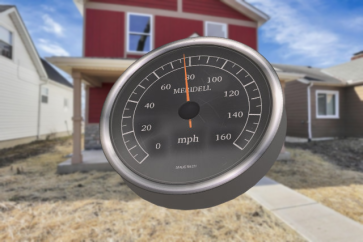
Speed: mph 77.5
